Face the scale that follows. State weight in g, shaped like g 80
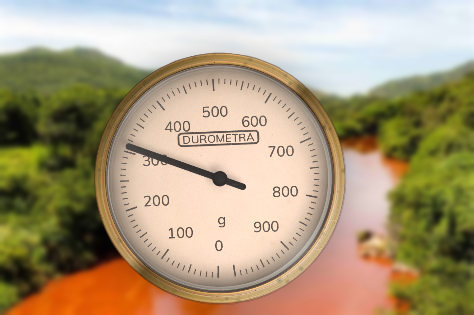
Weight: g 310
